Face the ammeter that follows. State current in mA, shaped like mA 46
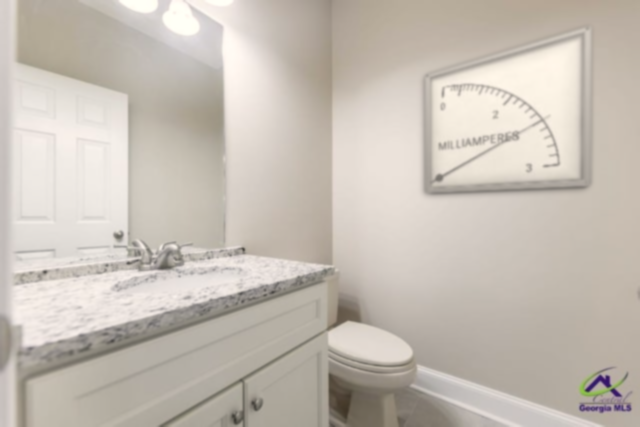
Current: mA 2.5
